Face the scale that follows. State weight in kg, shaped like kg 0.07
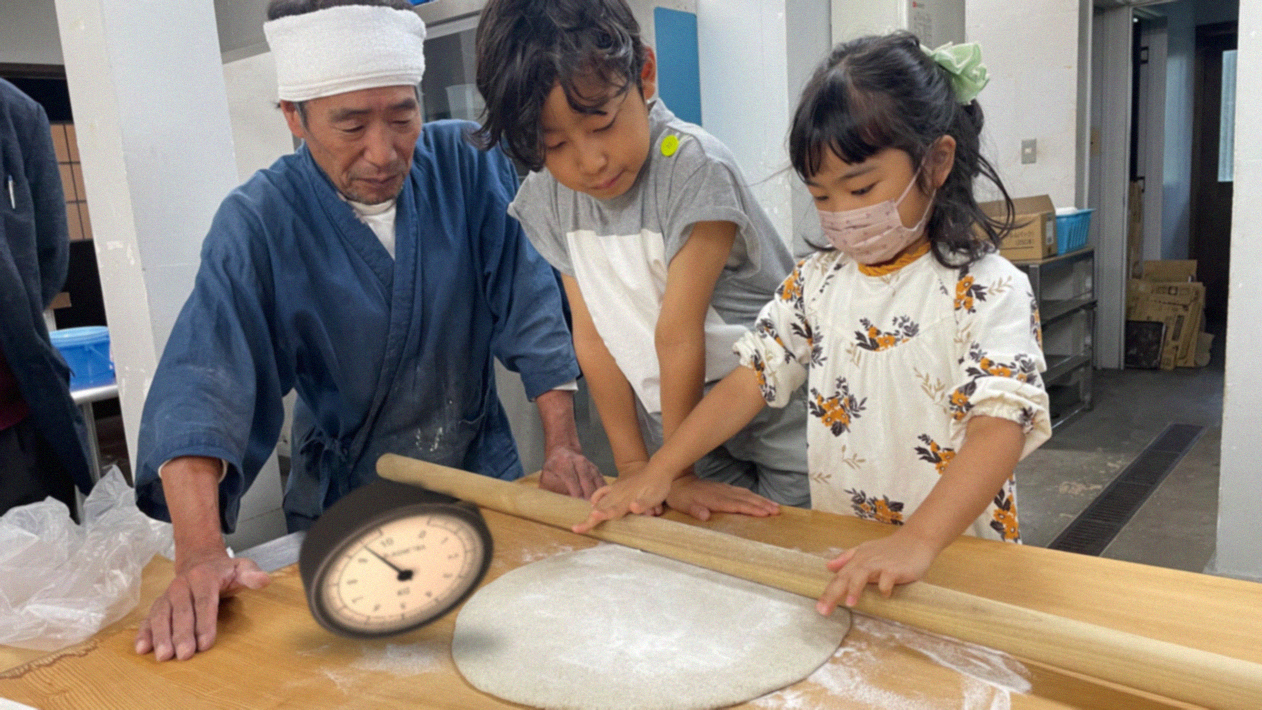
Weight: kg 9.5
